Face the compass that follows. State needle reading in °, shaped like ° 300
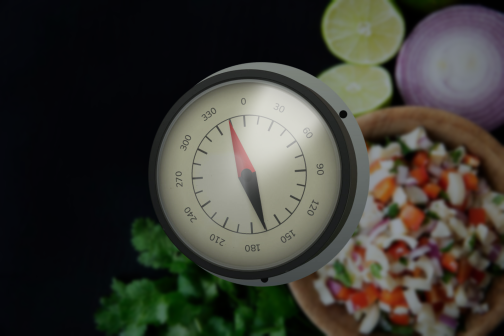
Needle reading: ° 345
